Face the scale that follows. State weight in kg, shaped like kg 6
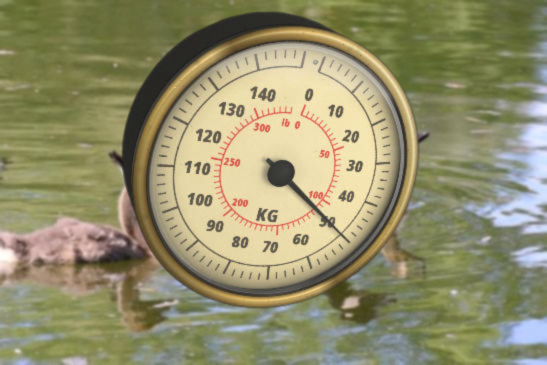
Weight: kg 50
